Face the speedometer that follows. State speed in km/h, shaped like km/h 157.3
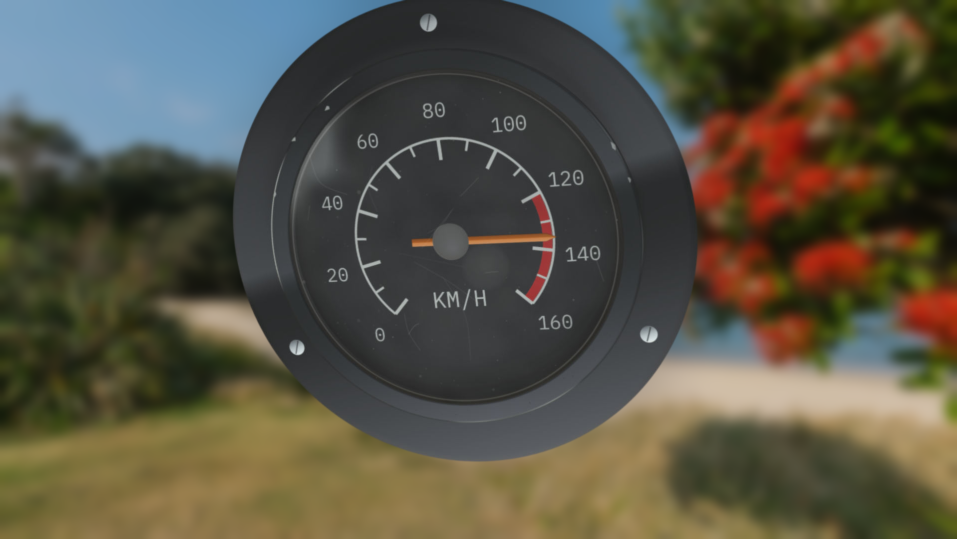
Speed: km/h 135
